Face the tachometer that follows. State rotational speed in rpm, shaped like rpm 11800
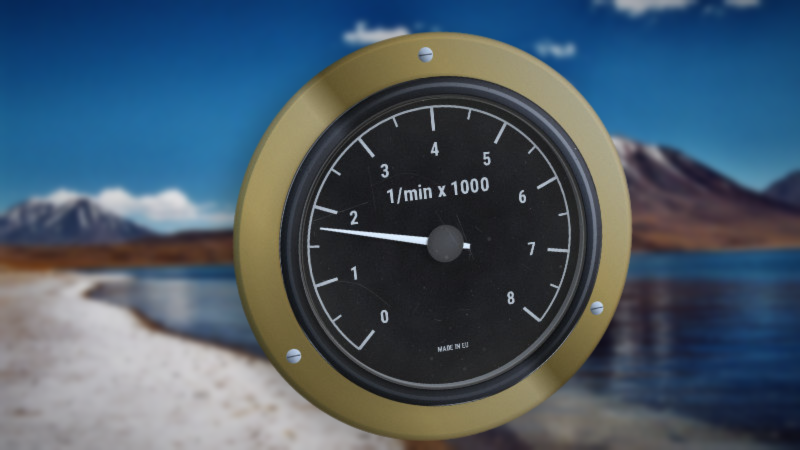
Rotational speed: rpm 1750
